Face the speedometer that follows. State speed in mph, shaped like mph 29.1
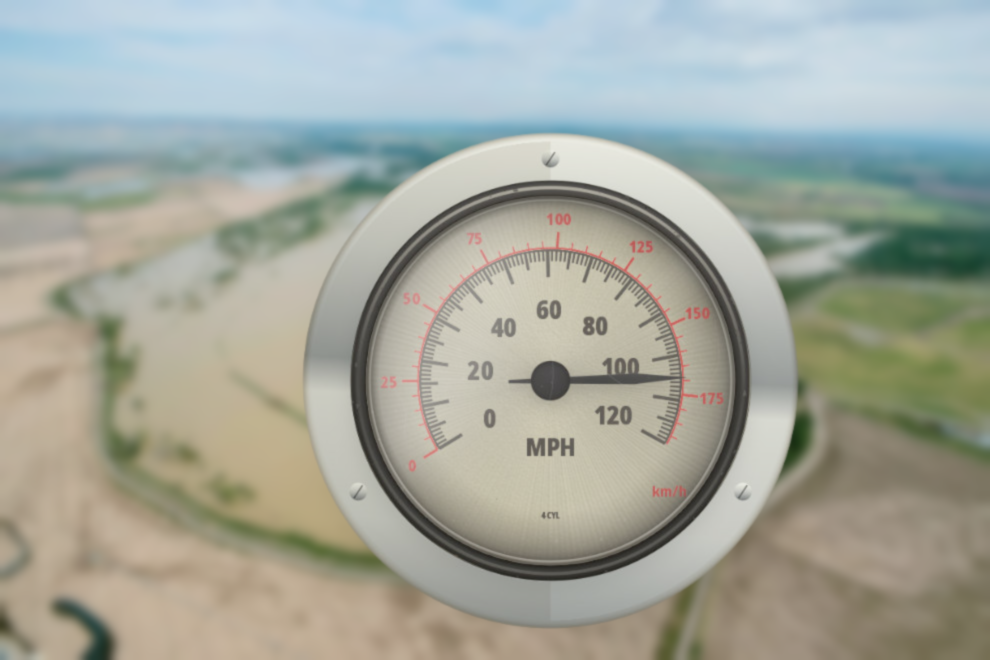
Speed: mph 105
